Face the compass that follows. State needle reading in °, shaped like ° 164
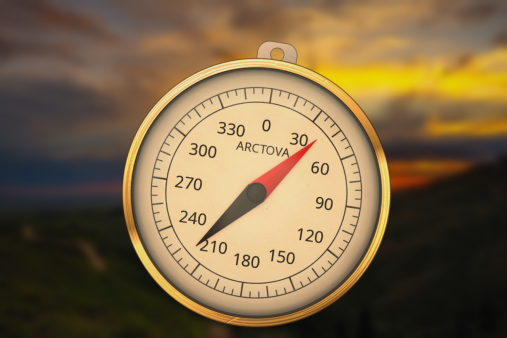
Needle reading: ° 40
